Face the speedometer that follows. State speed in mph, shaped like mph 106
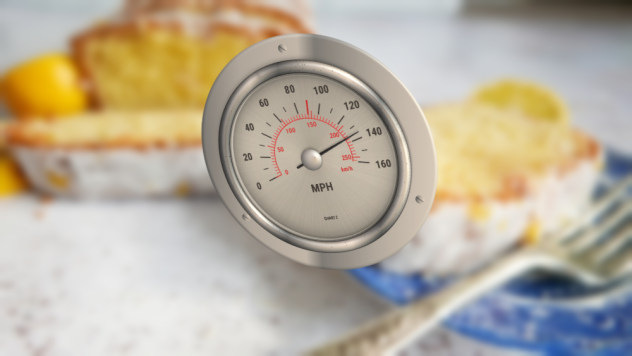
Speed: mph 135
